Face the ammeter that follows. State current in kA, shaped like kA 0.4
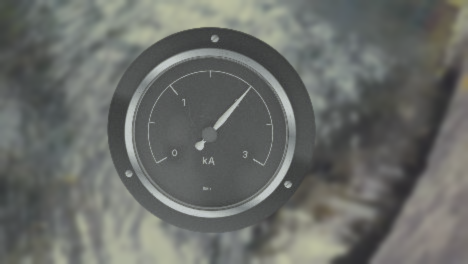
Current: kA 2
